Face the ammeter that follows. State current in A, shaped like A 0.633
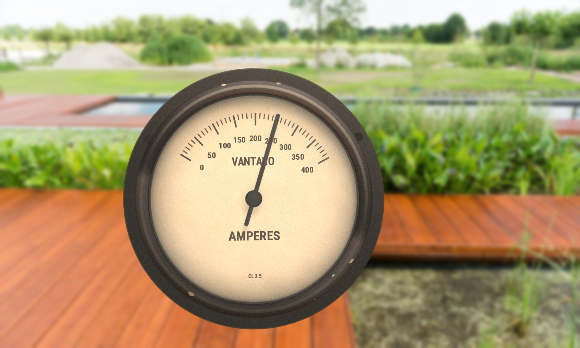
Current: A 250
